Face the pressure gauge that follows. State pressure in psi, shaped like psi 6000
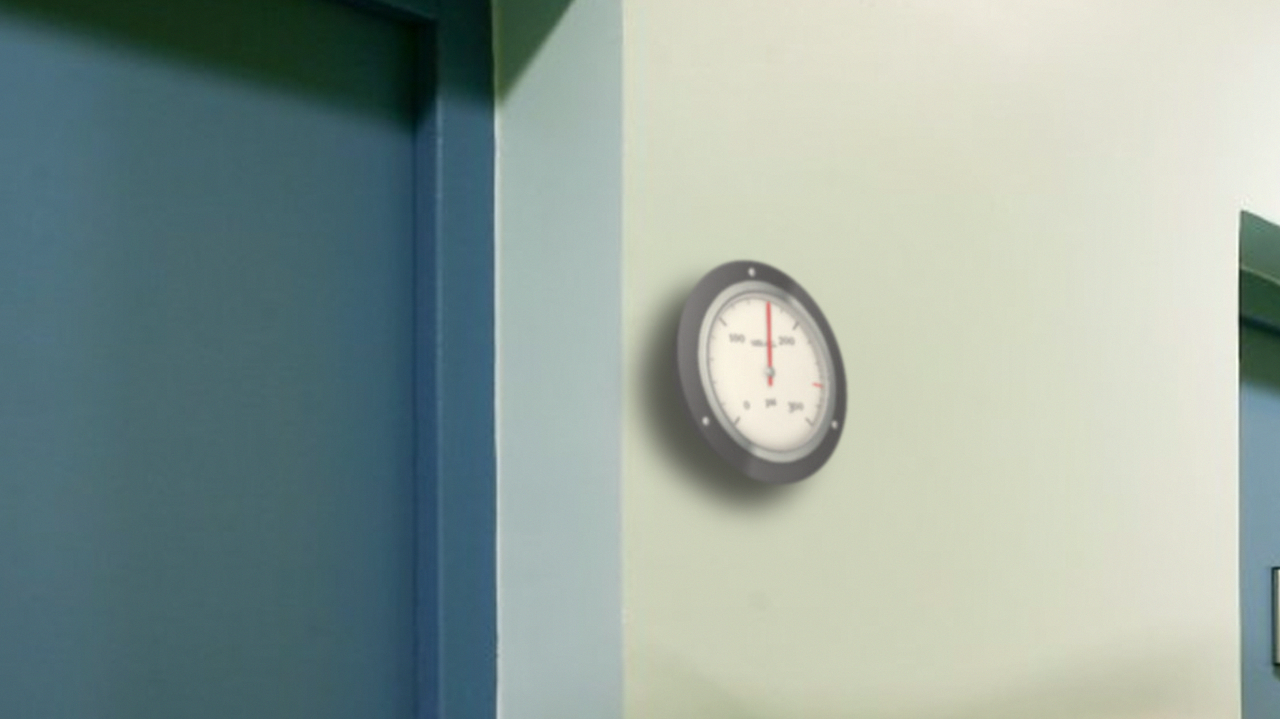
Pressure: psi 160
